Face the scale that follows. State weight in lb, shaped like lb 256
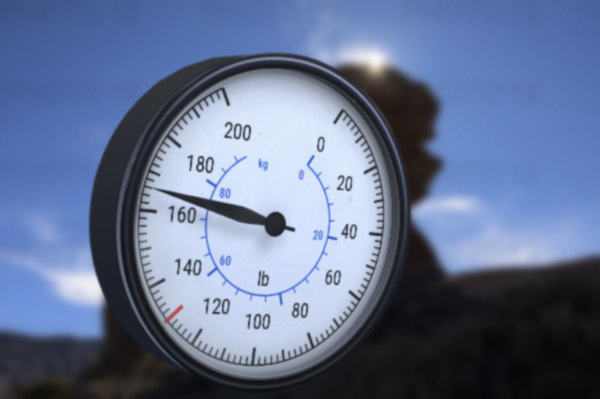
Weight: lb 166
